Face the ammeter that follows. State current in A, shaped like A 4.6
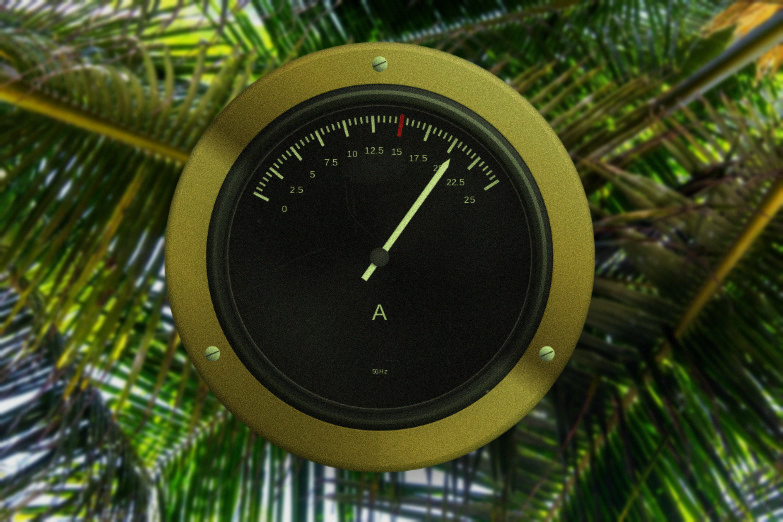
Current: A 20.5
